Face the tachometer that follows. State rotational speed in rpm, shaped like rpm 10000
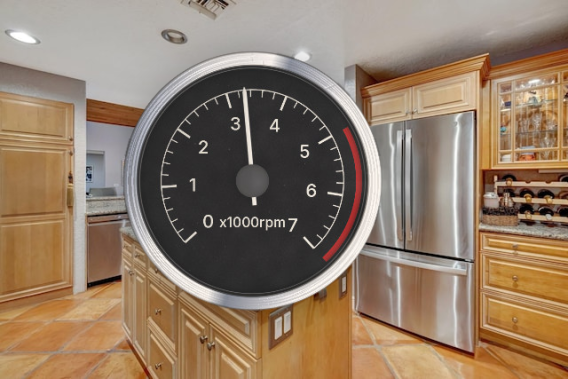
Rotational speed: rpm 3300
